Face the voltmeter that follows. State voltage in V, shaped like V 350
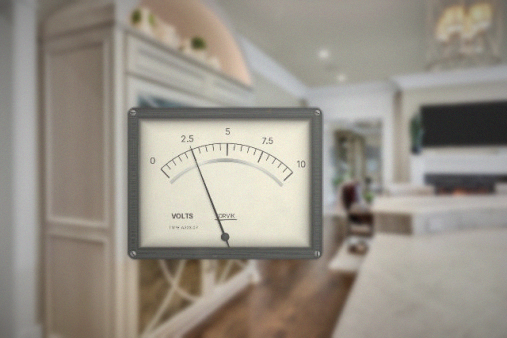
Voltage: V 2.5
